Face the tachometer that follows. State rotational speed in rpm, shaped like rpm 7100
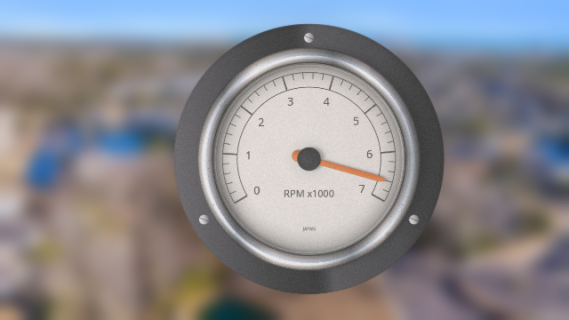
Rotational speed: rpm 6600
